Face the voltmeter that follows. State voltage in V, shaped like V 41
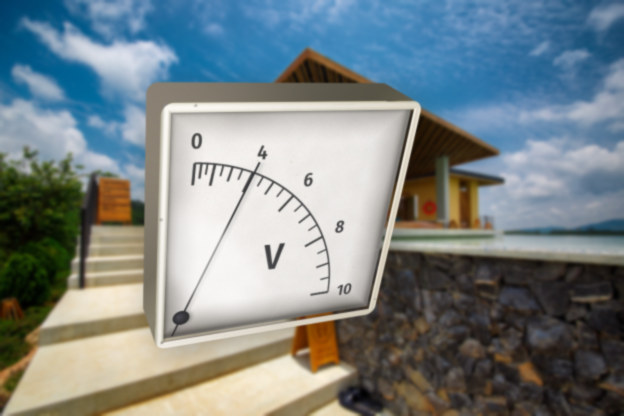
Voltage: V 4
